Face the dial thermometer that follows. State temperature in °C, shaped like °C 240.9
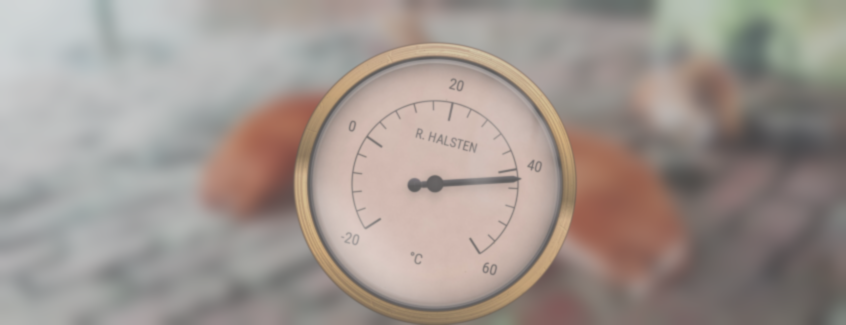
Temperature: °C 42
